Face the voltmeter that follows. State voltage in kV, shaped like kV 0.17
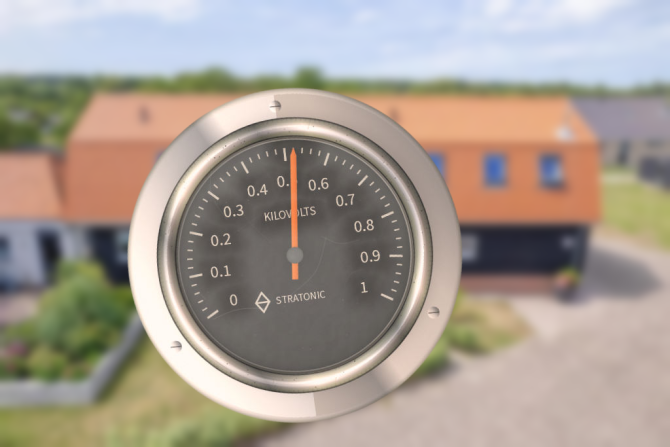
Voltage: kV 0.52
